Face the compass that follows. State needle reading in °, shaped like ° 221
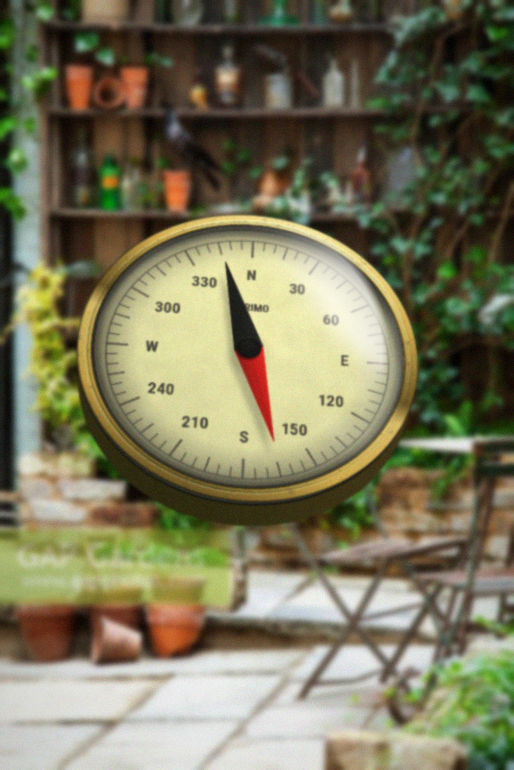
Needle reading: ° 165
